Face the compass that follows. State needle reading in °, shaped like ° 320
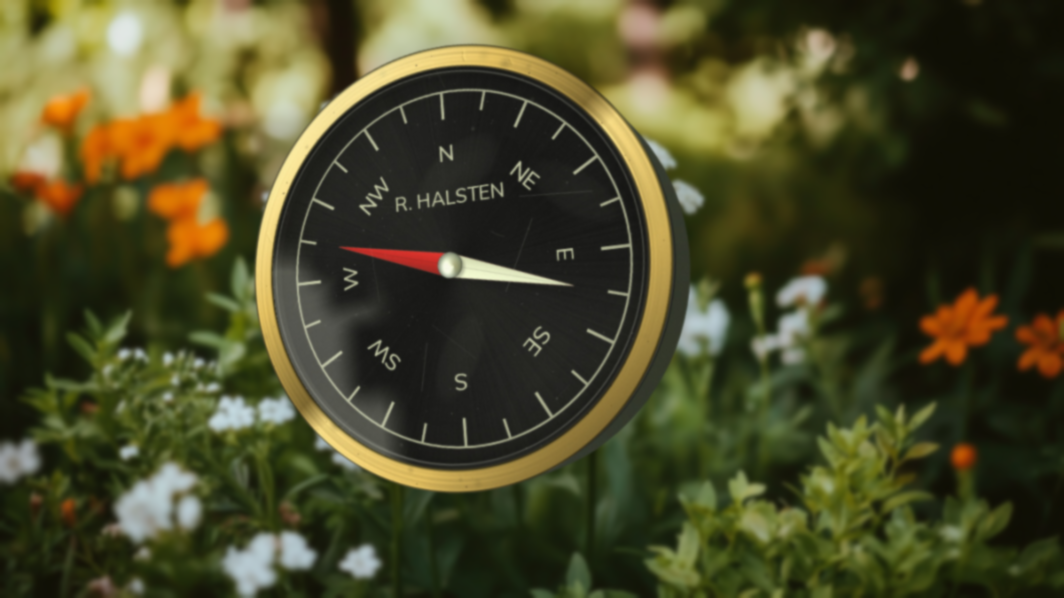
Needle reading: ° 285
